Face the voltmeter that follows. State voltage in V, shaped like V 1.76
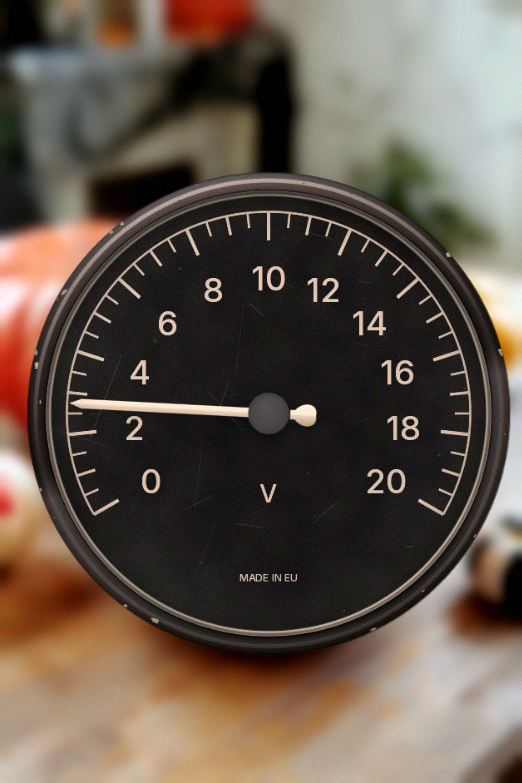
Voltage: V 2.75
